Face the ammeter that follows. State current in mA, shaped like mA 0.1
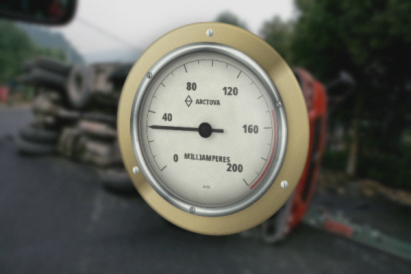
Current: mA 30
